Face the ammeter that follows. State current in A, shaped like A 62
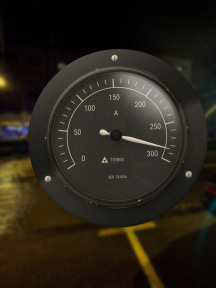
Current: A 285
